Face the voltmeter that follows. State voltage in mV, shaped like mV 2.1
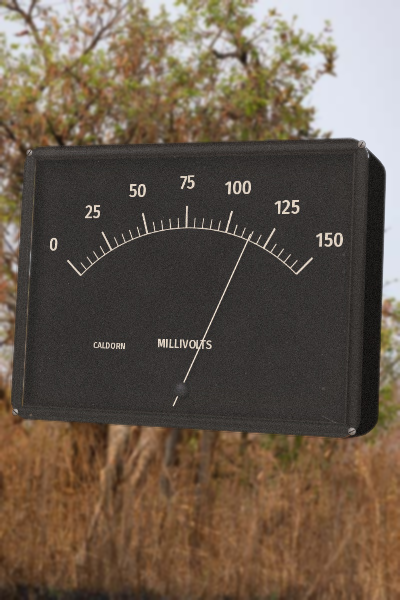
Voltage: mV 115
